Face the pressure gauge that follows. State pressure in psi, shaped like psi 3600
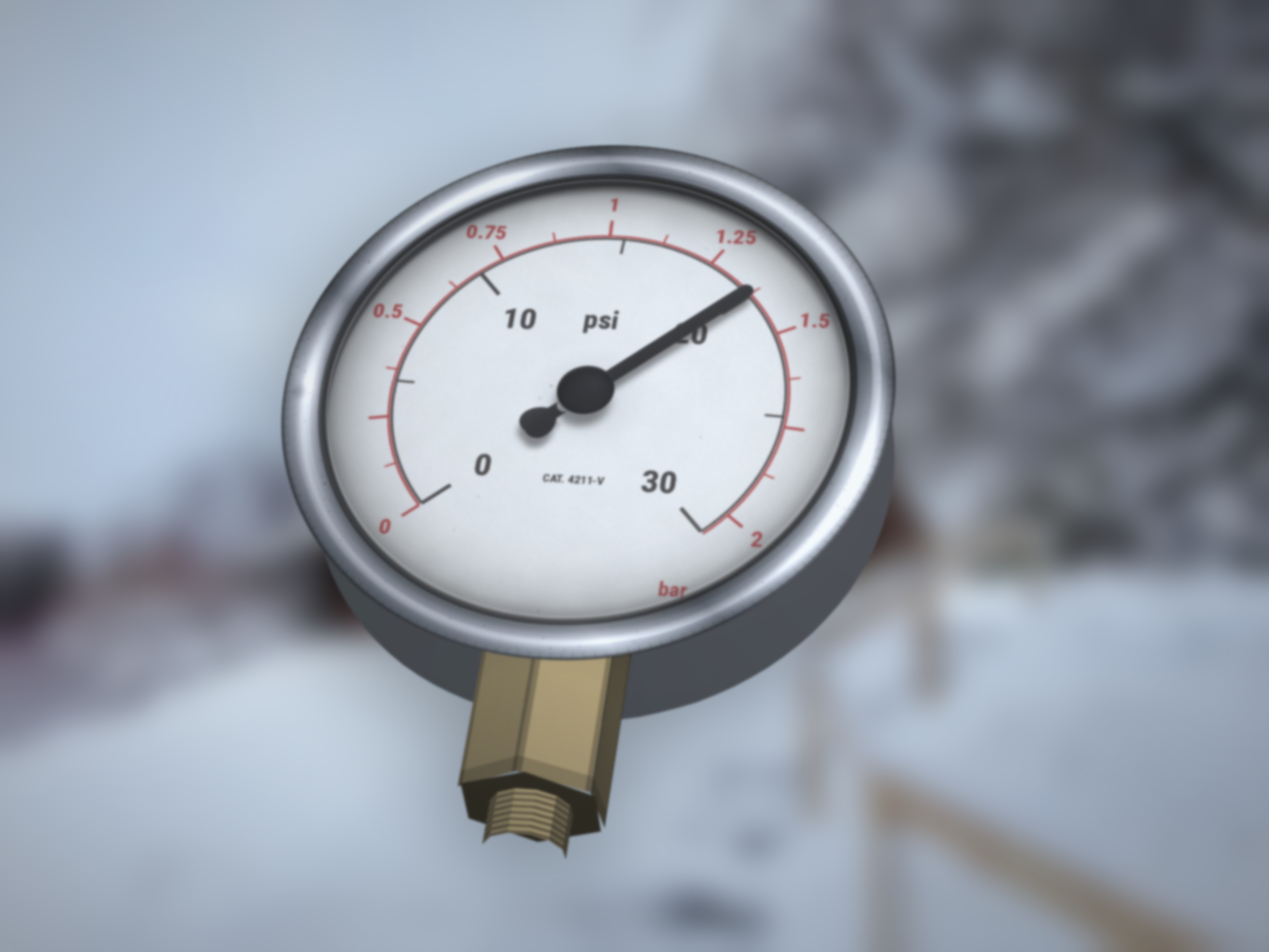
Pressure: psi 20
